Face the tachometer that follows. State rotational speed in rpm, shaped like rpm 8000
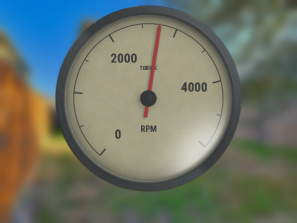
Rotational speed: rpm 2750
